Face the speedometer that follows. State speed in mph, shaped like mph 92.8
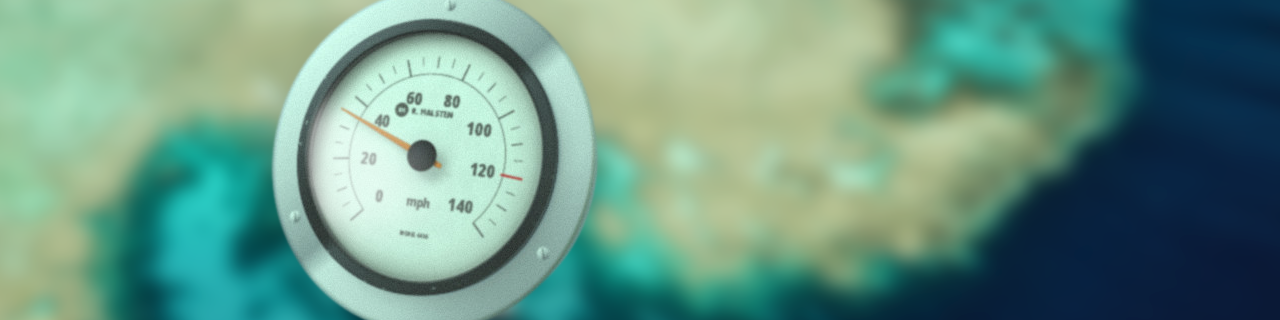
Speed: mph 35
